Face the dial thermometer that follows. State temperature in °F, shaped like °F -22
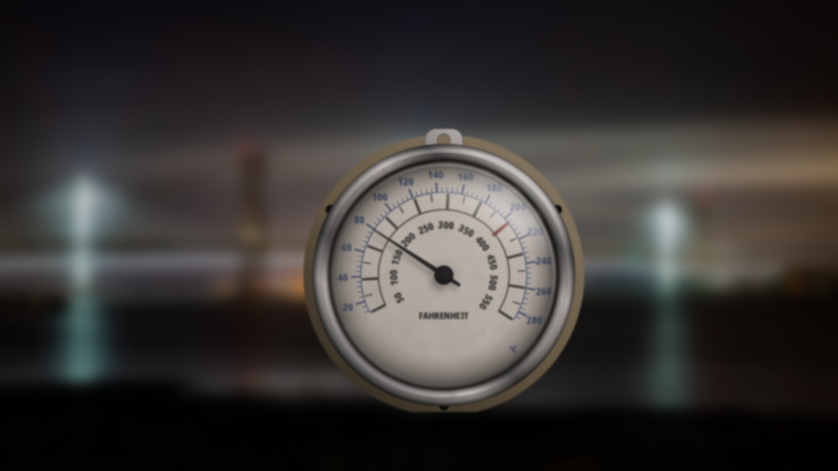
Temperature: °F 175
